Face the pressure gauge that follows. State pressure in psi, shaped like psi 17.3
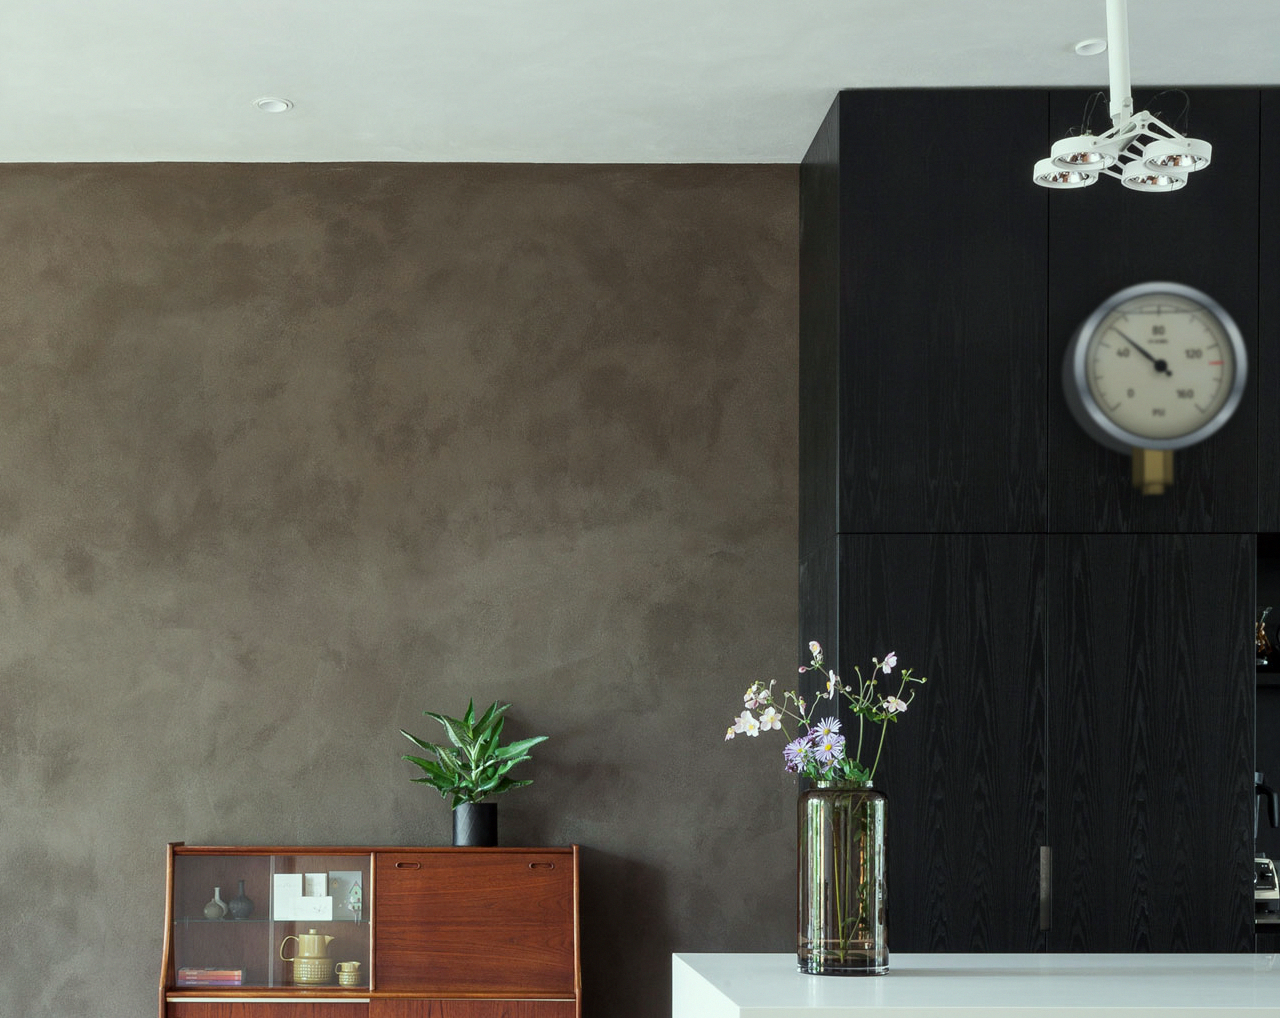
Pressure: psi 50
